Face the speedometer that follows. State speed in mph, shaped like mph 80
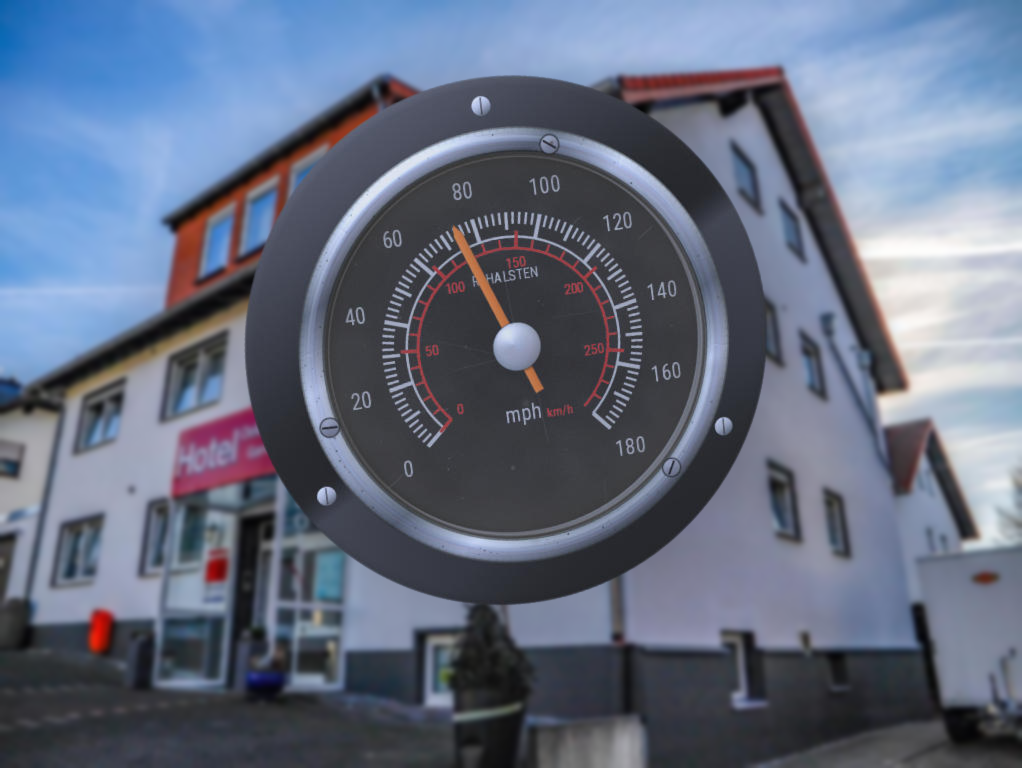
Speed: mph 74
